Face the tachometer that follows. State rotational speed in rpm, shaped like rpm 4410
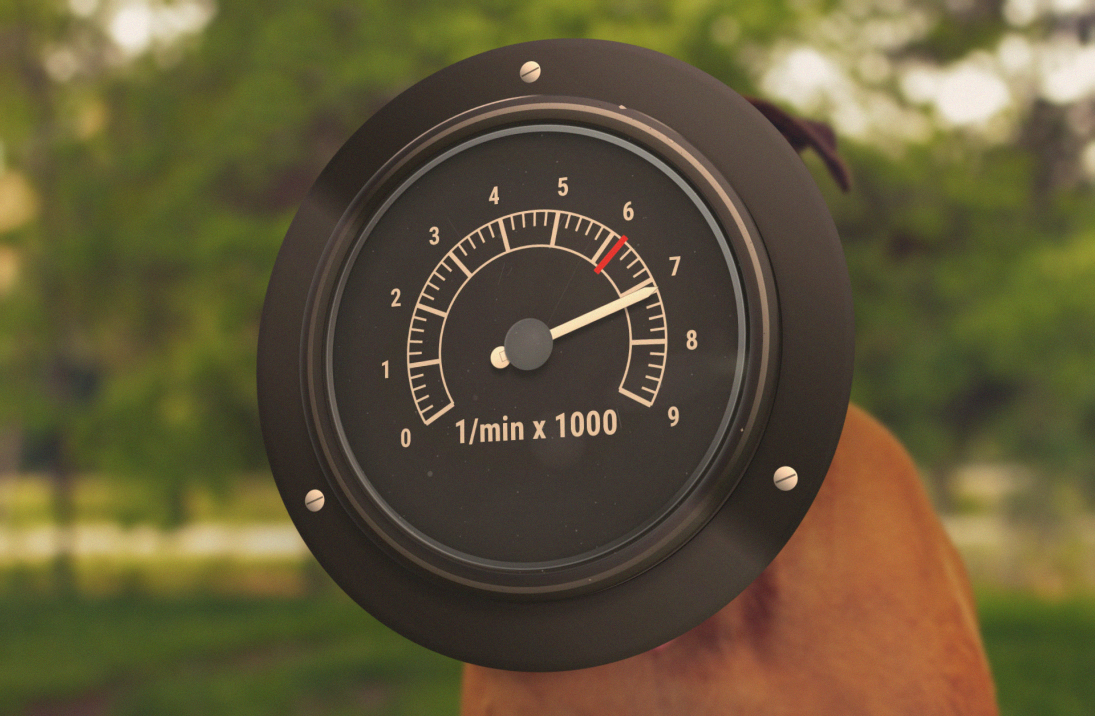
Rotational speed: rpm 7200
